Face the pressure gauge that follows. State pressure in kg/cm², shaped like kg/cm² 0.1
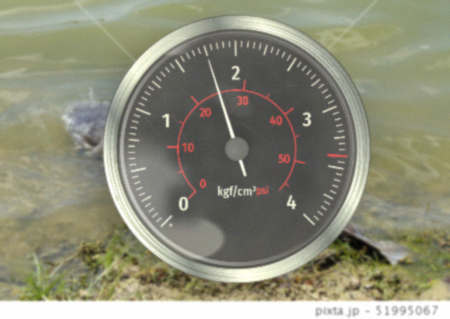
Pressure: kg/cm² 1.75
